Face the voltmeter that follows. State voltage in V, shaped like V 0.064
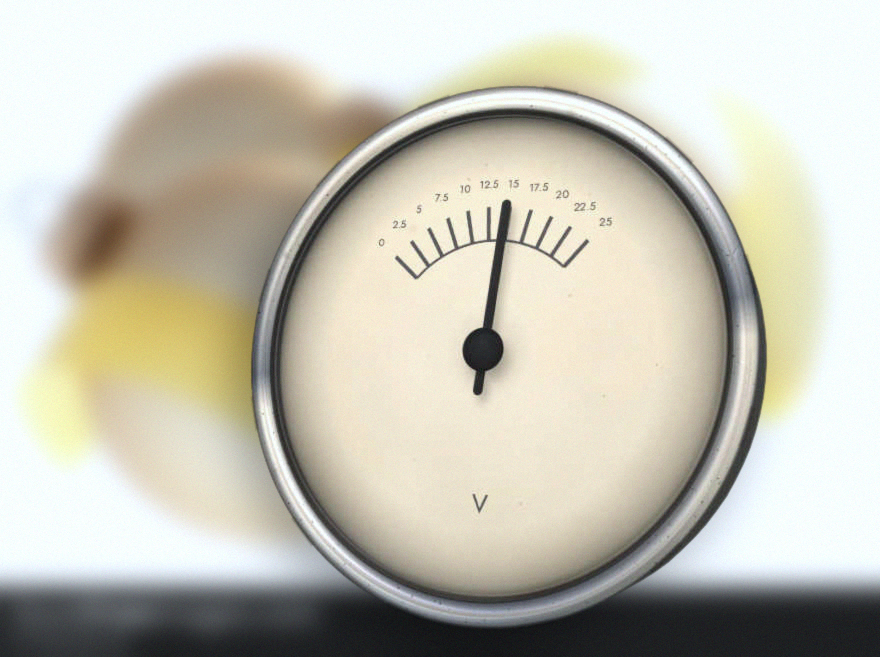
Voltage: V 15
